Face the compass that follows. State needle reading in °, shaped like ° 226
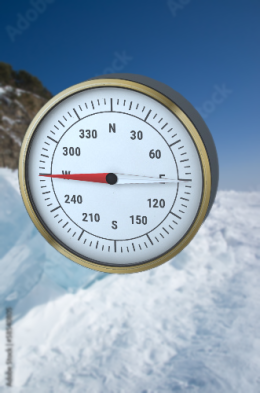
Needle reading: ° 270
